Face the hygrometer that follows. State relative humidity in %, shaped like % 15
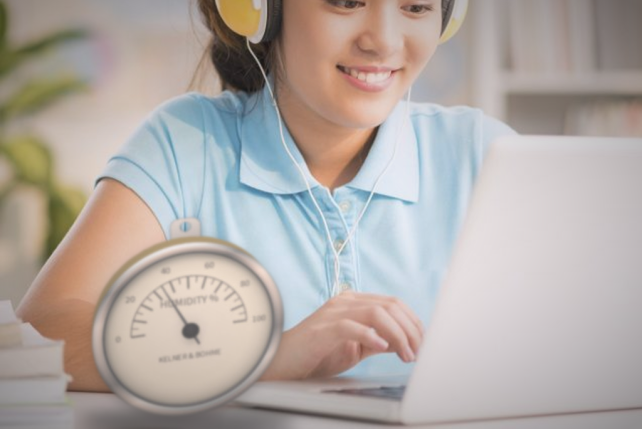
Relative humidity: % 35
